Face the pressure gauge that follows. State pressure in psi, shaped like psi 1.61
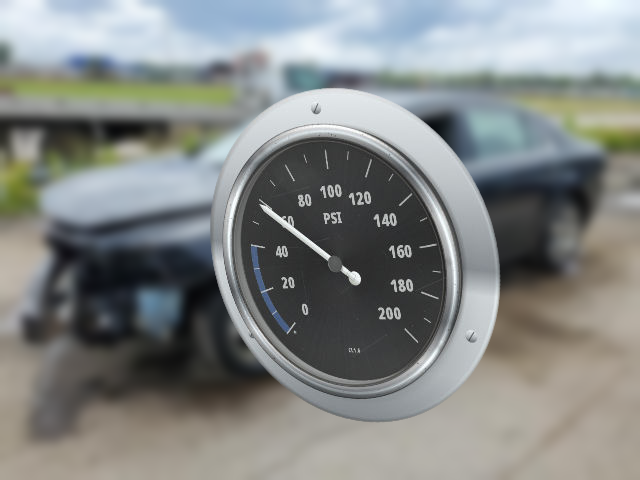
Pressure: psi 60
